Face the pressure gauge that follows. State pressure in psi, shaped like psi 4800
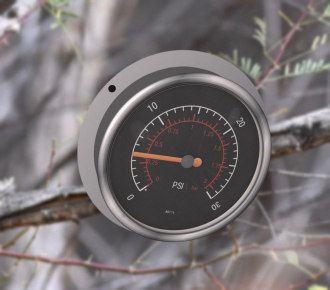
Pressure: psi 5
